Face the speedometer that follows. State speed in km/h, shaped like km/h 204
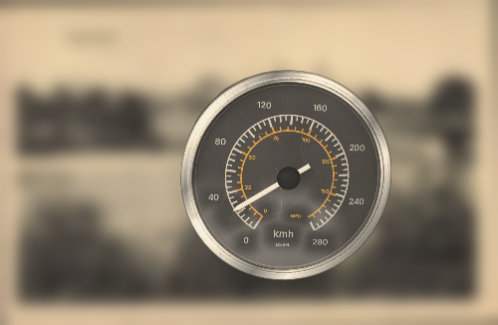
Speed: km/h 25
